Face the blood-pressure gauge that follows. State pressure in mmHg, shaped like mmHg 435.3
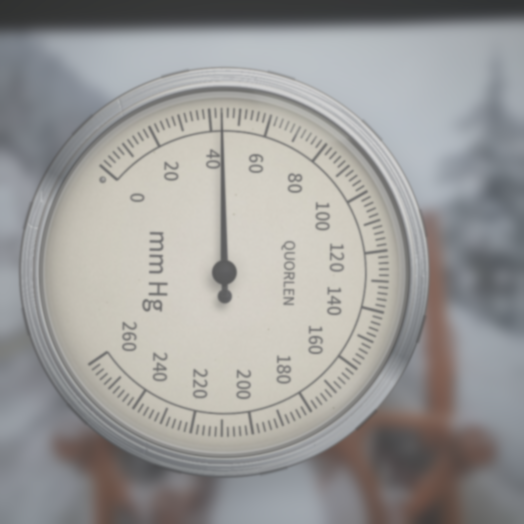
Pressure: mmHg 44
